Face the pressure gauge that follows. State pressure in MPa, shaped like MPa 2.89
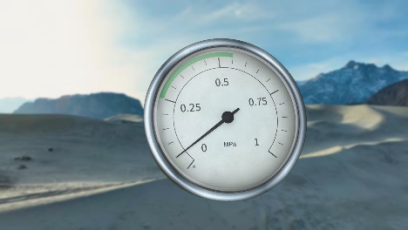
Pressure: MPa 0.05
